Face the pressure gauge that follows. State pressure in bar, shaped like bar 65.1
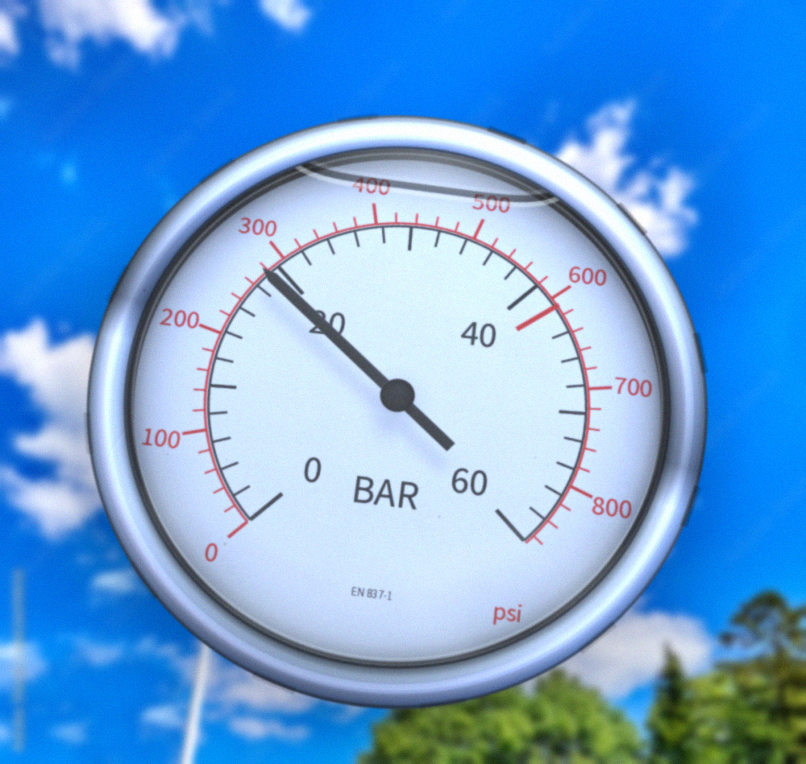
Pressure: bar 19
